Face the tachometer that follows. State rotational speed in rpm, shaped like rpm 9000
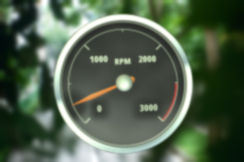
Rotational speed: rpm 250
